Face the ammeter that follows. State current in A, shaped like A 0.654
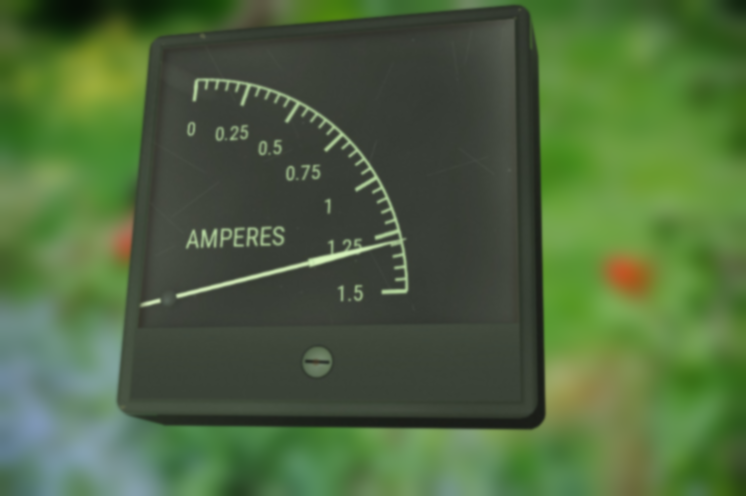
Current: A 1.3
